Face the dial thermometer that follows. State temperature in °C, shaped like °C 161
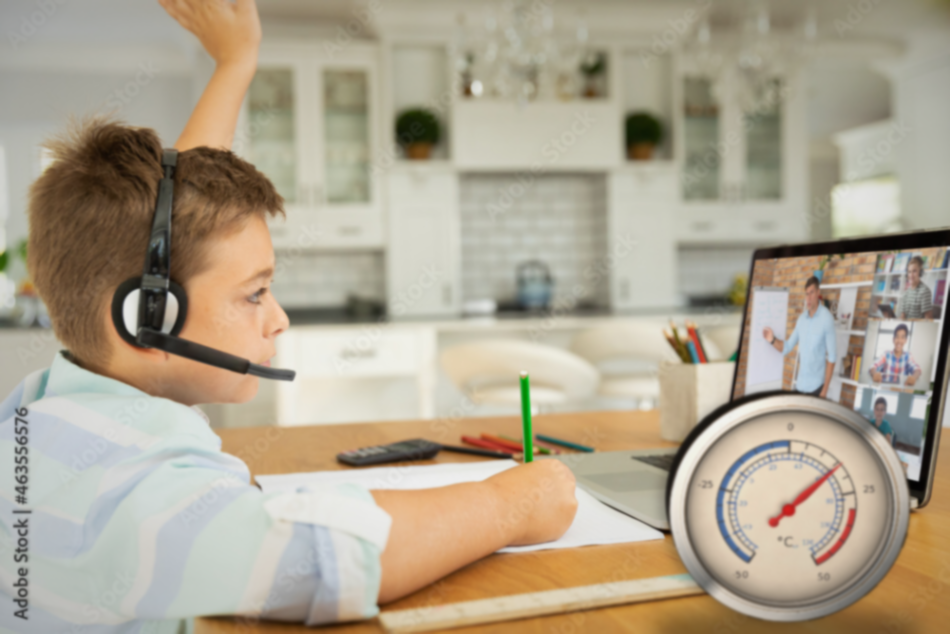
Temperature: °C 15
